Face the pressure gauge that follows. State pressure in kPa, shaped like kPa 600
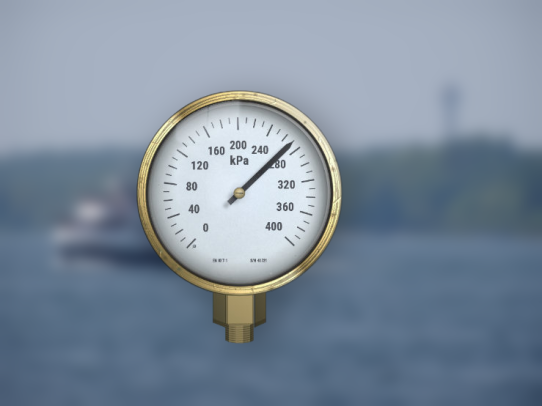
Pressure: kPa 270
